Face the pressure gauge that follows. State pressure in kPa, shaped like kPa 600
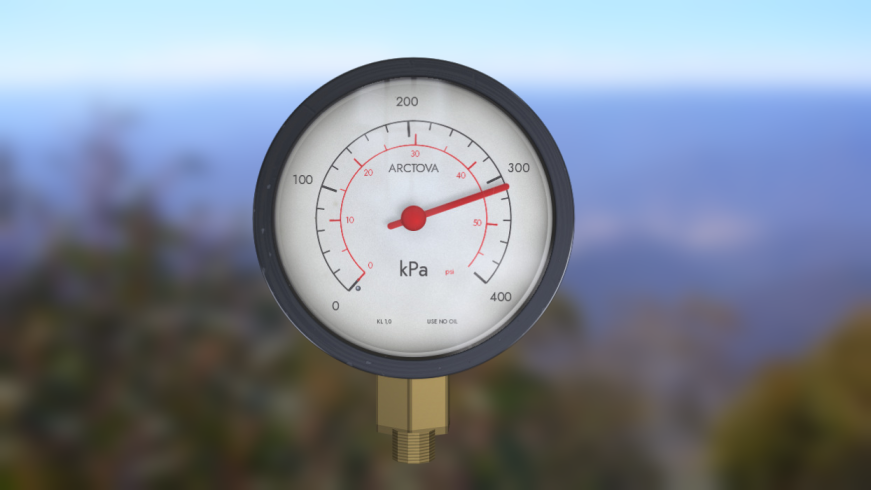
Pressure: kPa 310
